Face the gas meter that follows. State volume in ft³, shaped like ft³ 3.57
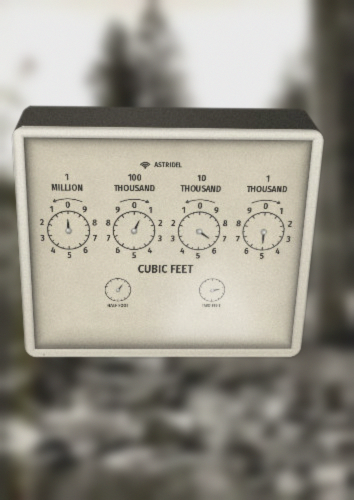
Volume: ft³ 6500
